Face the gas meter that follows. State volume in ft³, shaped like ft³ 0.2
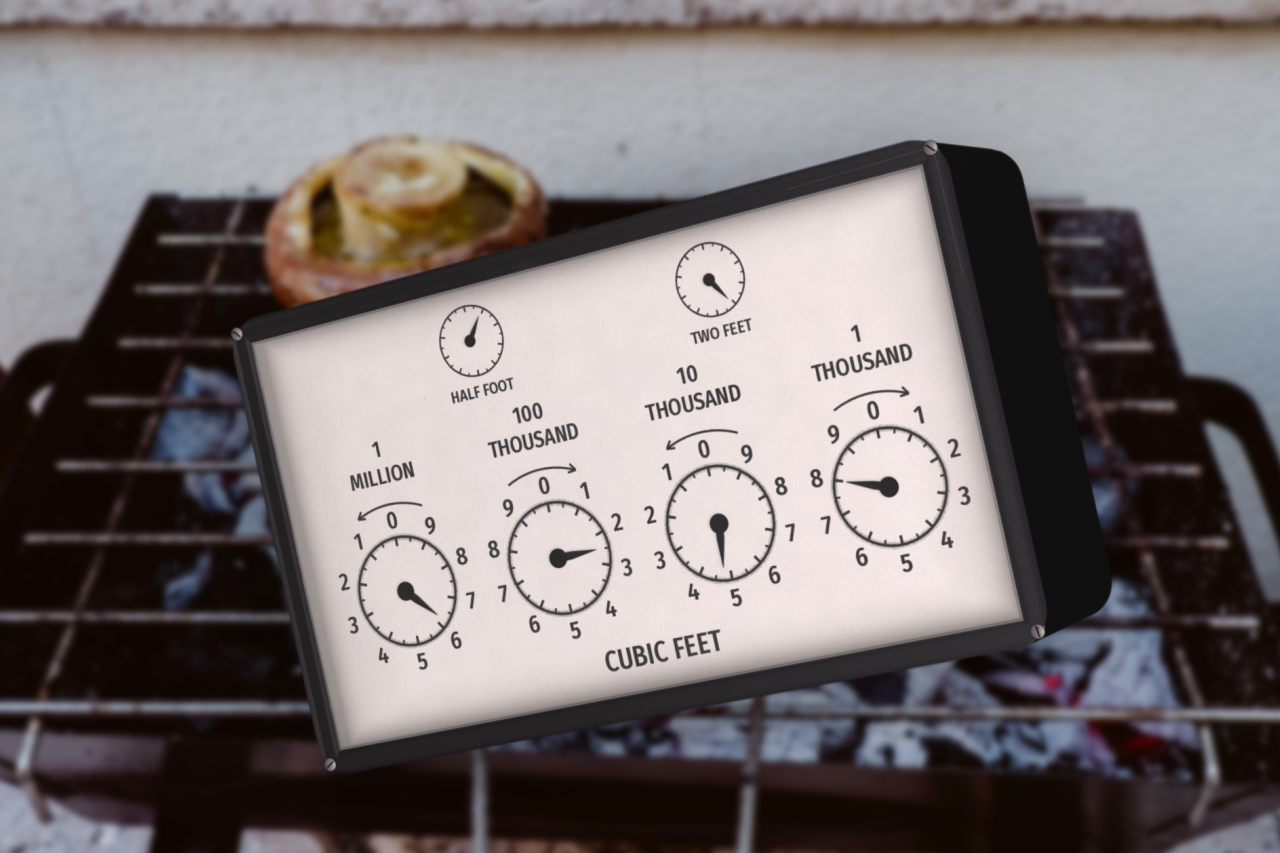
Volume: ft³ 624800
